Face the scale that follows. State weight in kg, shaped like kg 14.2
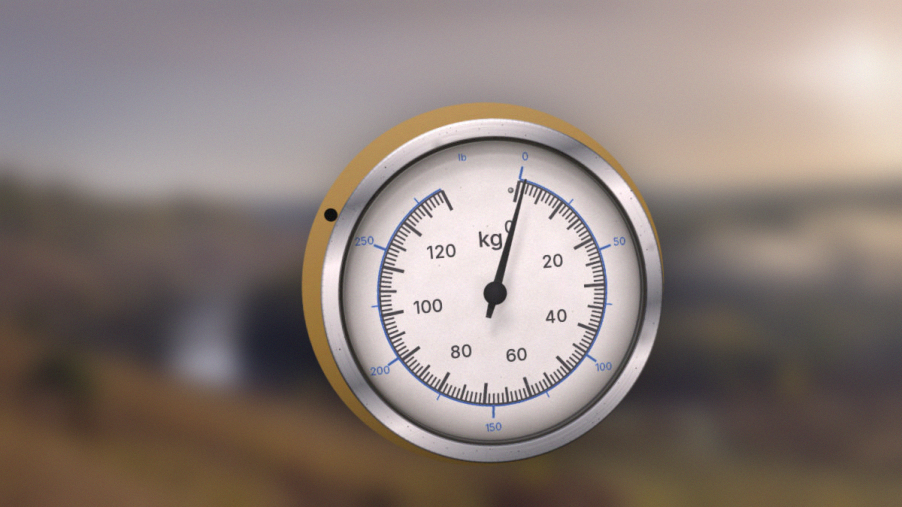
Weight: kg 1
